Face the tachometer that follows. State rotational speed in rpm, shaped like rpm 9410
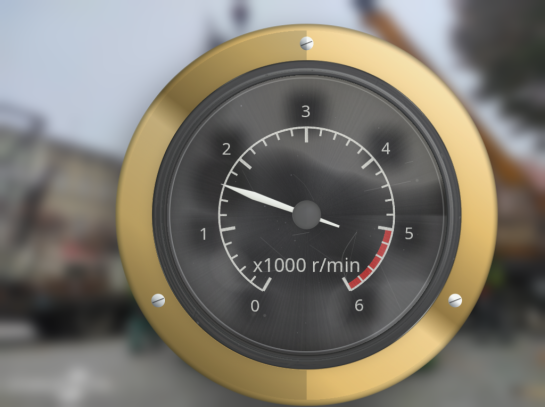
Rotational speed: rpm 1600
